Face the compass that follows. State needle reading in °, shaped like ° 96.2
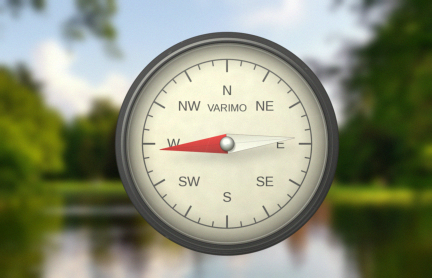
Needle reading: ° 265
